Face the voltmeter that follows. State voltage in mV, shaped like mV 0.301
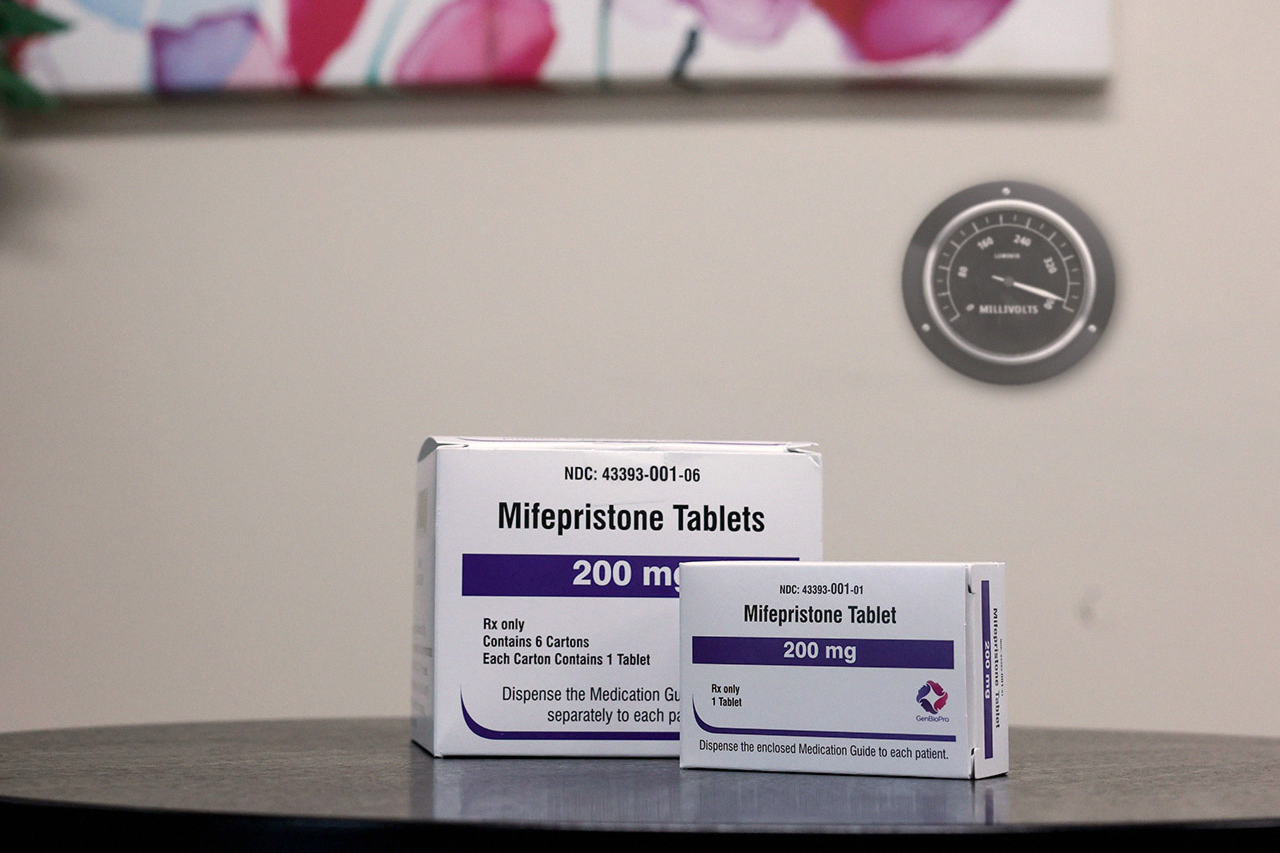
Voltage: mV 390
